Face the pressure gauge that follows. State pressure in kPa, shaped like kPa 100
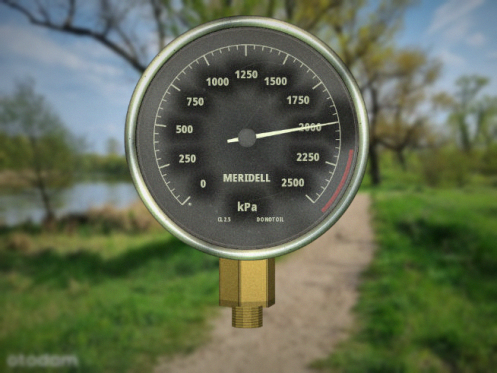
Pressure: kPa 2000
